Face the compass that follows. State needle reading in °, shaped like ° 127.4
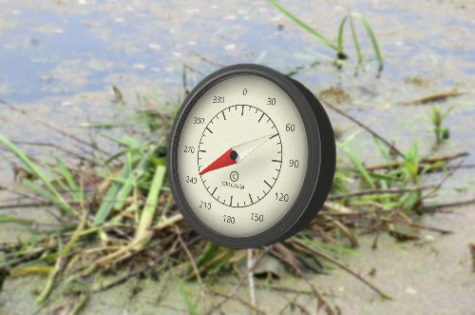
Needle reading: ° 240
